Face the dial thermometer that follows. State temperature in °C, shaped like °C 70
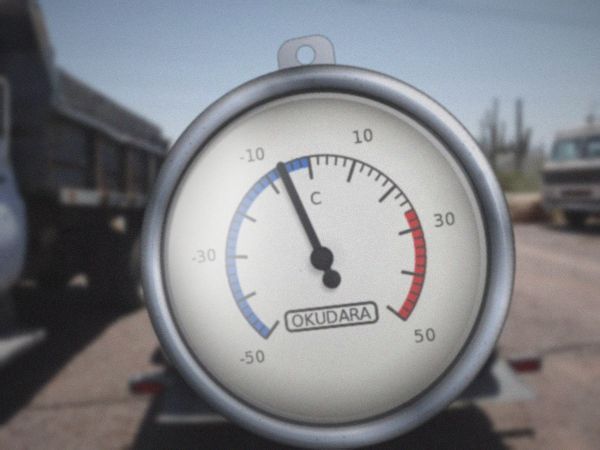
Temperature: °C -6
